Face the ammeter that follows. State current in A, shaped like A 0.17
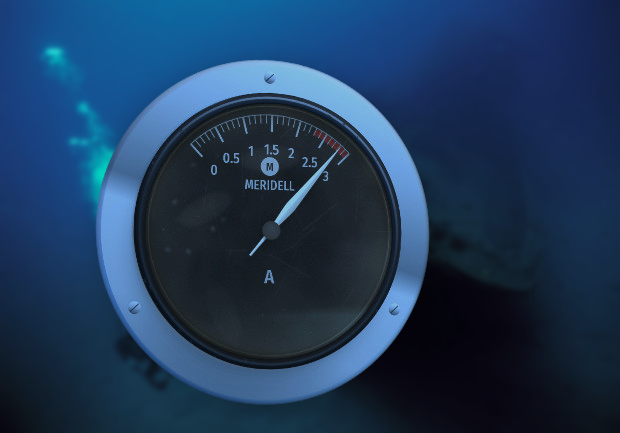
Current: A 2.8
